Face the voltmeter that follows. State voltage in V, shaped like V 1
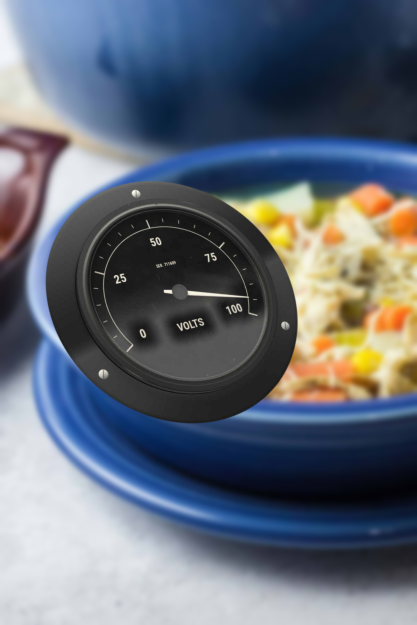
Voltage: V 95
